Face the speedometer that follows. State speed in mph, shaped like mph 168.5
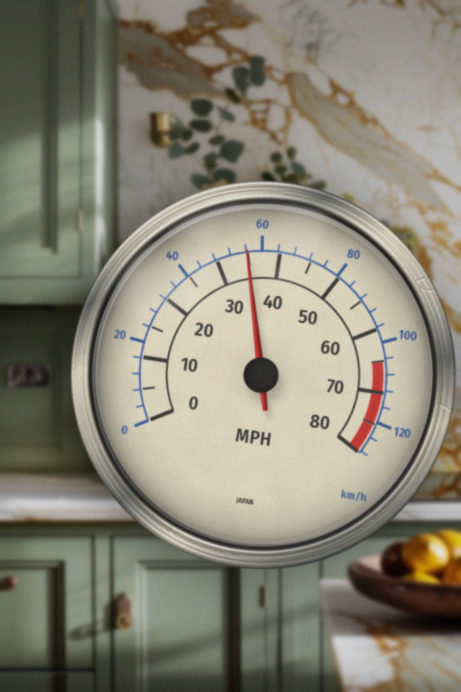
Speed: mph 35
